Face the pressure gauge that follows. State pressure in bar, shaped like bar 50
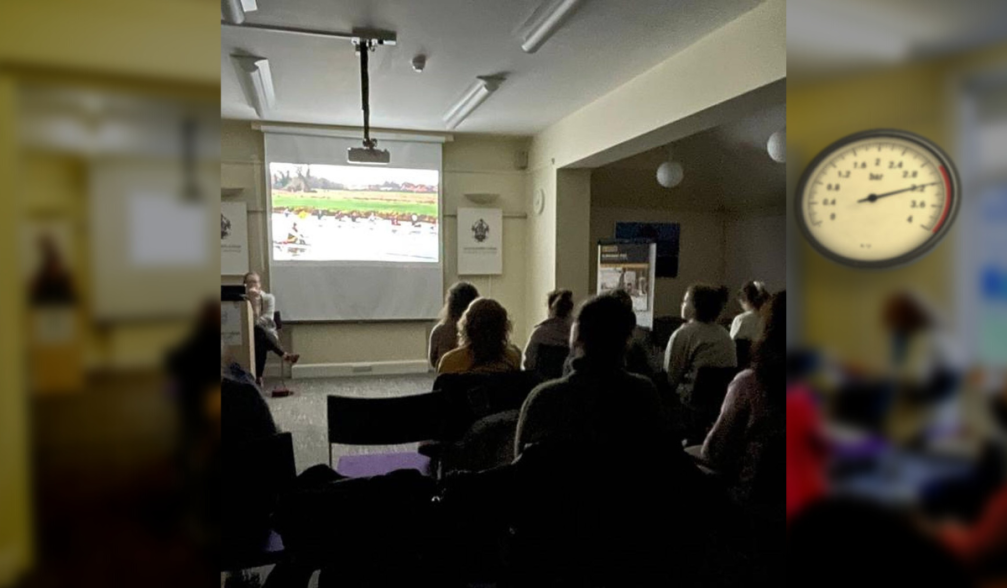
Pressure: bar 3.2
